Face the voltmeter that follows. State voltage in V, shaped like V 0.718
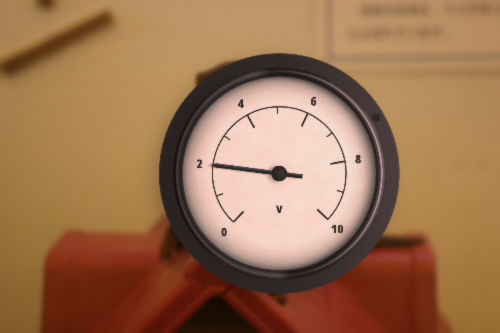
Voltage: V 2
